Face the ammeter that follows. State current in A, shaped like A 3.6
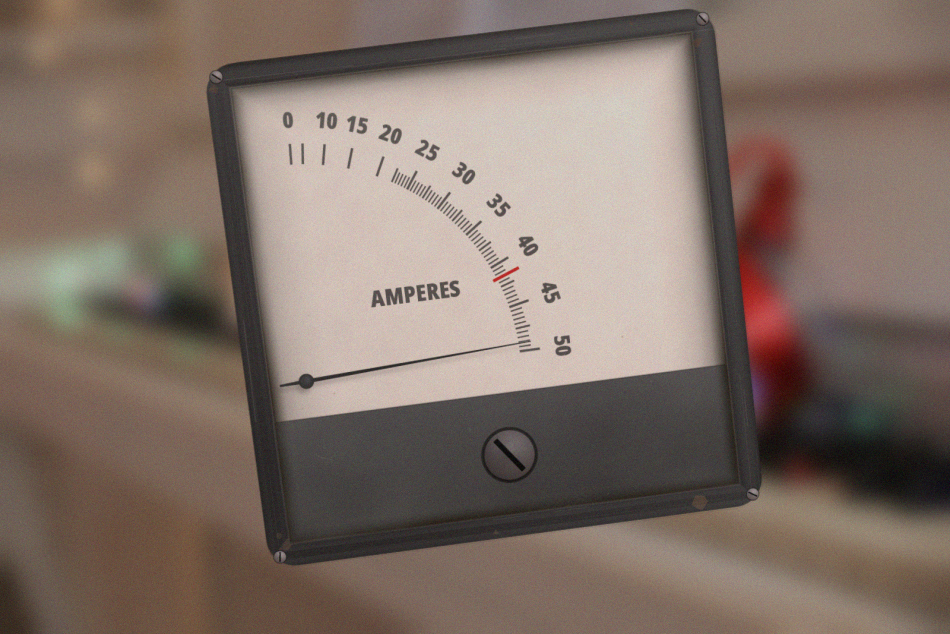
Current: A 49
